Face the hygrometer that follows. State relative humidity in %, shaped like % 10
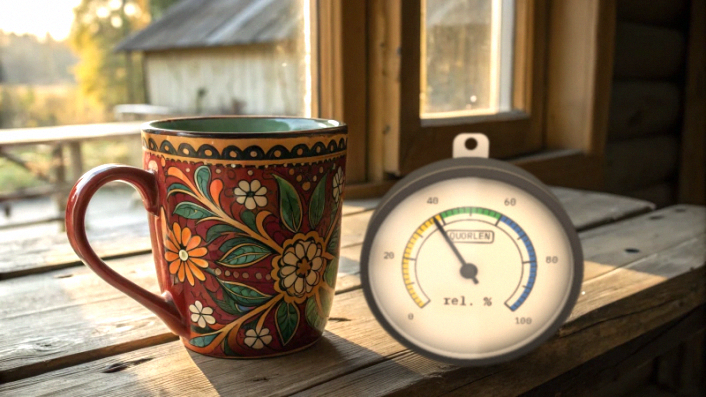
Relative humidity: % 38
